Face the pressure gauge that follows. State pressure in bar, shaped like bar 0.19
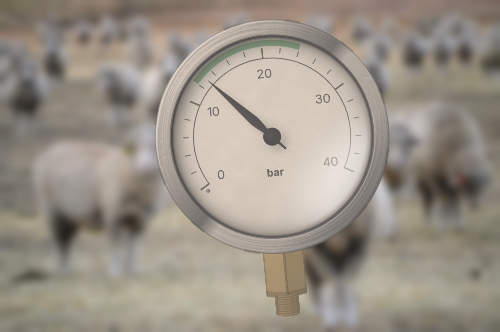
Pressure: bar 13
